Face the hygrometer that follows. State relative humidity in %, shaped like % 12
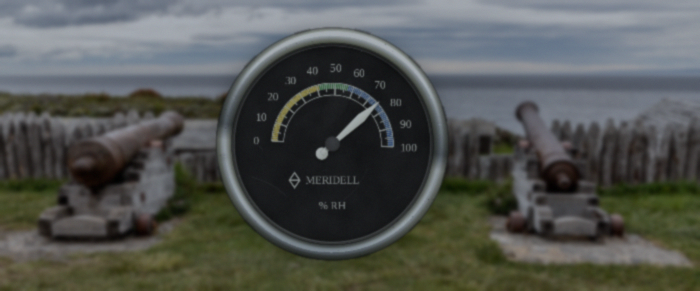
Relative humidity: % 75
